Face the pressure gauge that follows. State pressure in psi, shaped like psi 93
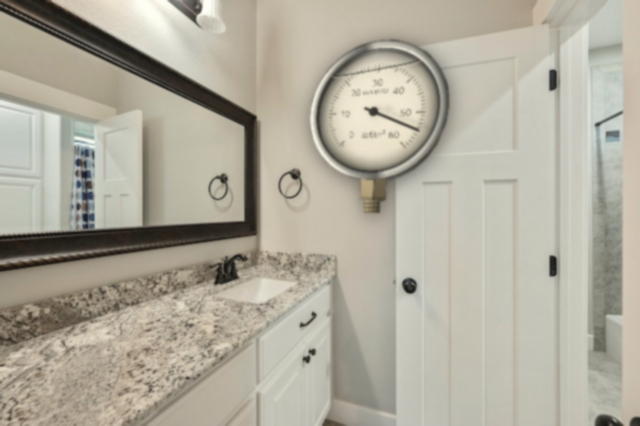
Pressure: psi 55
